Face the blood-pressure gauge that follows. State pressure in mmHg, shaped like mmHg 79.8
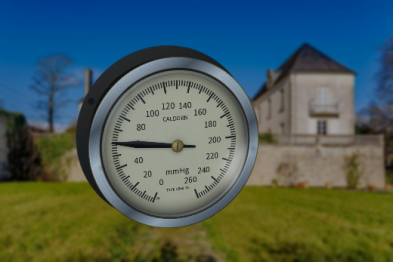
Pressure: mmHg 60
